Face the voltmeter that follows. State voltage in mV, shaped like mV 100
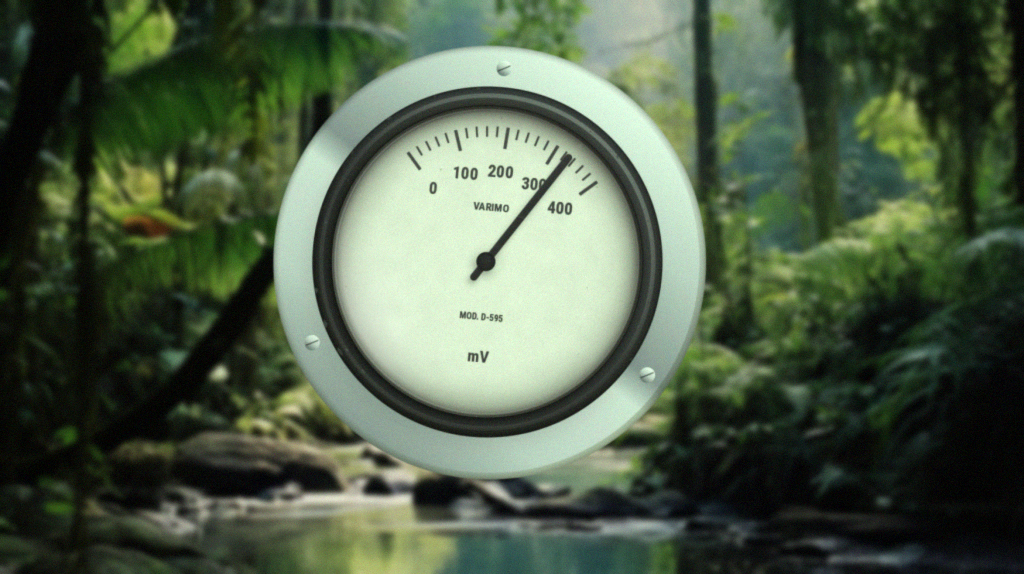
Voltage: mV 330
